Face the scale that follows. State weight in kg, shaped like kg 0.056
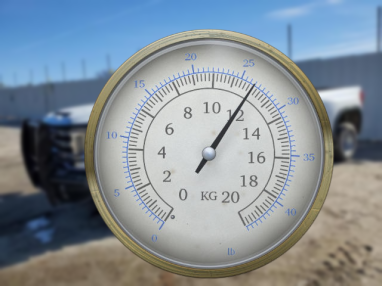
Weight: kg 12
